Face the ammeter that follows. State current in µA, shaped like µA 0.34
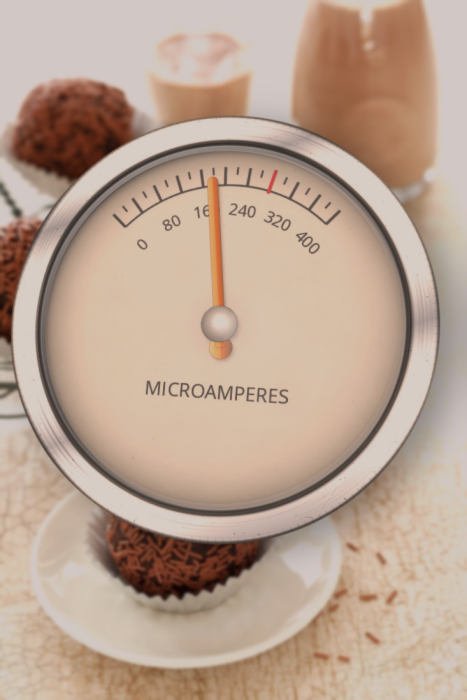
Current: µA 180
